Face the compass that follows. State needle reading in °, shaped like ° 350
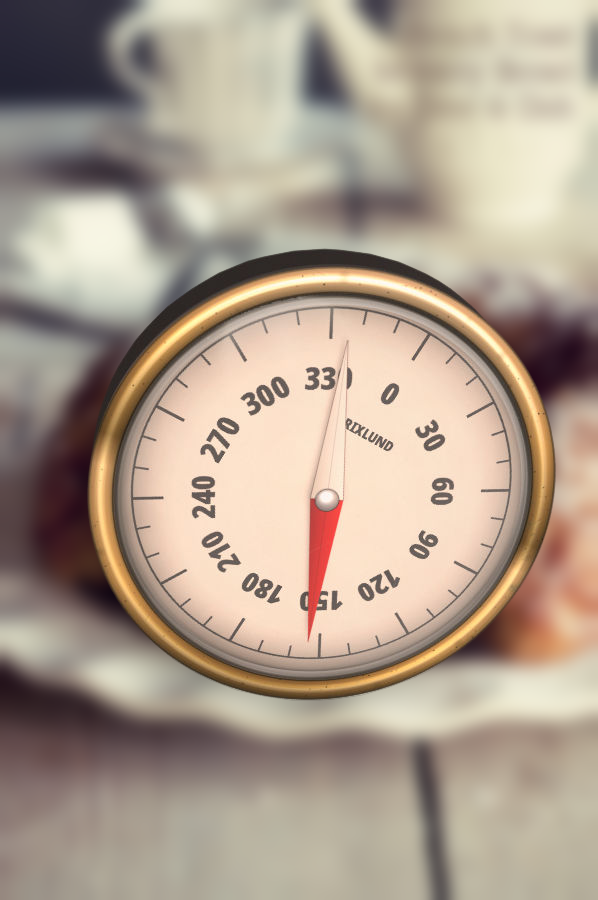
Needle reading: ° 155
